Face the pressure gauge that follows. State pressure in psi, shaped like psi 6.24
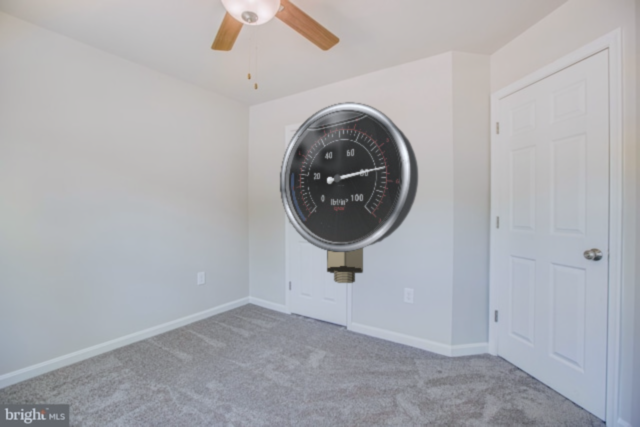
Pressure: psi 80
